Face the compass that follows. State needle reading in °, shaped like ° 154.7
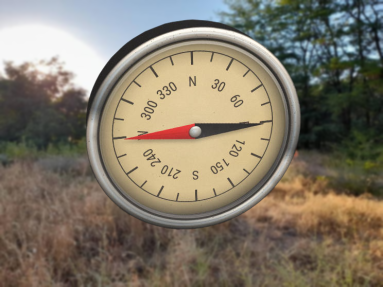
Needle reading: ° 270
